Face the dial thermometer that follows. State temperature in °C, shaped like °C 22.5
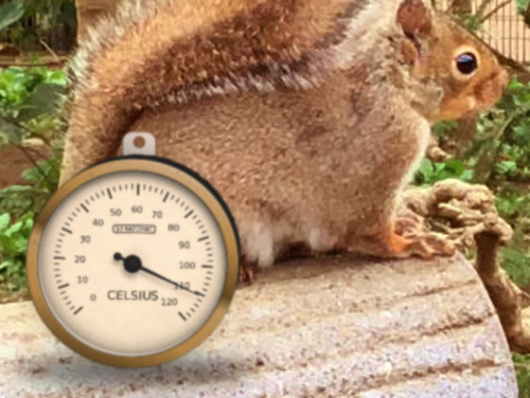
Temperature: °C 110
